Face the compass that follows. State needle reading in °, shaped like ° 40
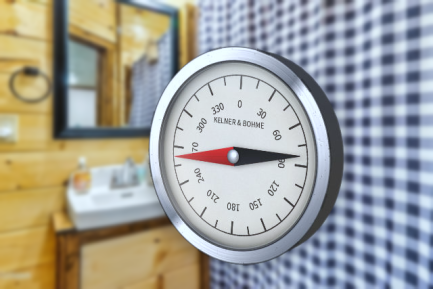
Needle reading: ° 262.5
